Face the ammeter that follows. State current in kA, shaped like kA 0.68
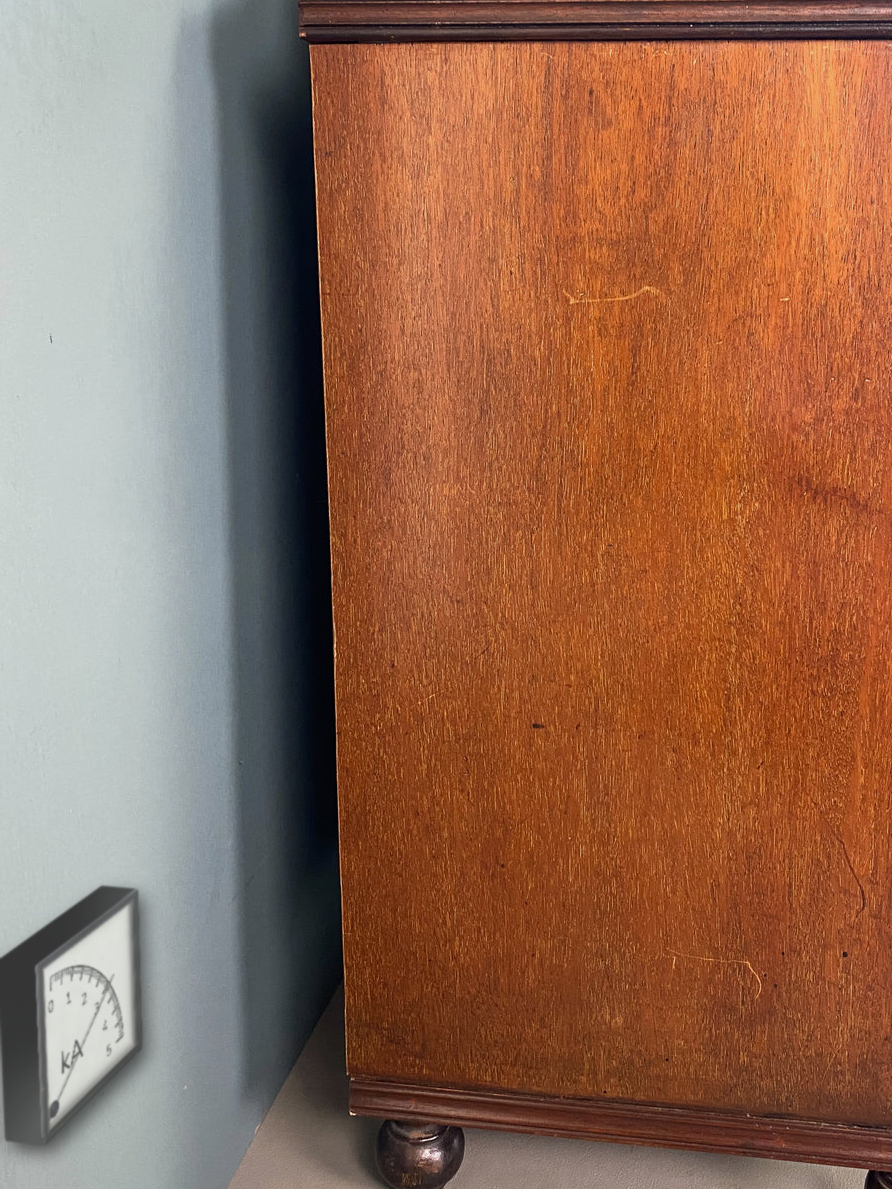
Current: kA 3
